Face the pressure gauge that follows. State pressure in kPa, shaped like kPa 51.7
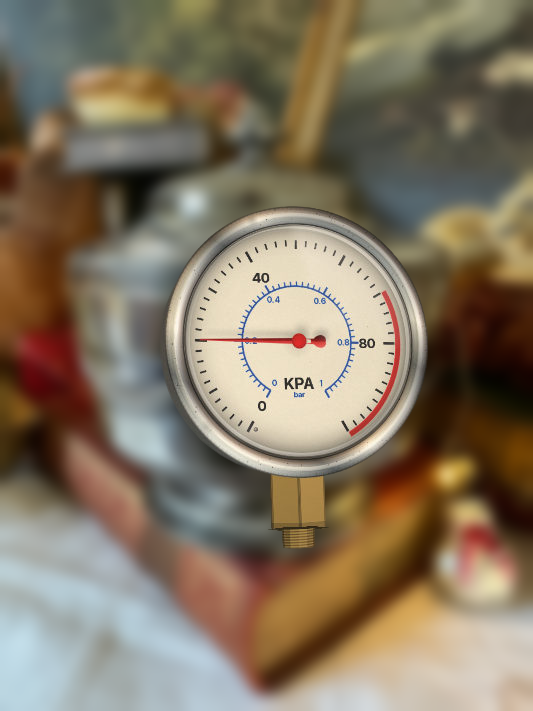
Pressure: kPa 20
